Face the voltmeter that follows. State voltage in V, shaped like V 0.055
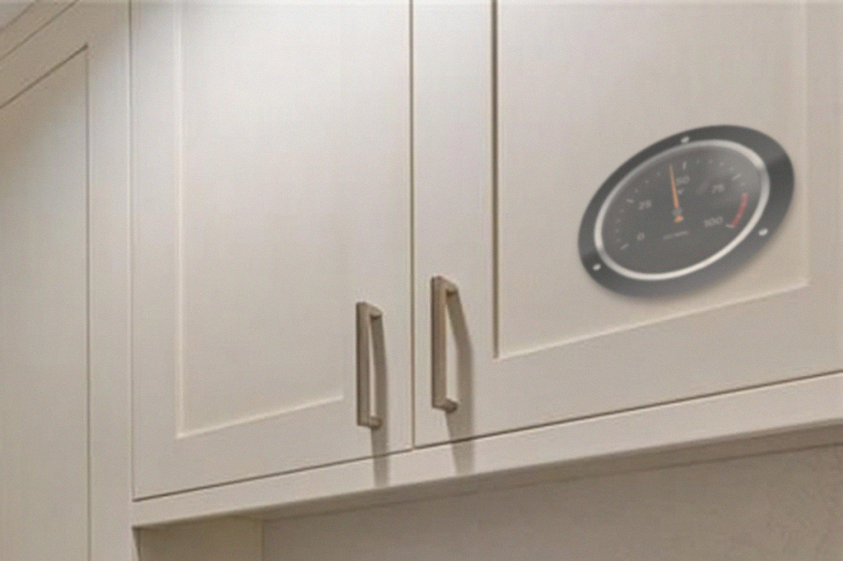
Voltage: V 45
